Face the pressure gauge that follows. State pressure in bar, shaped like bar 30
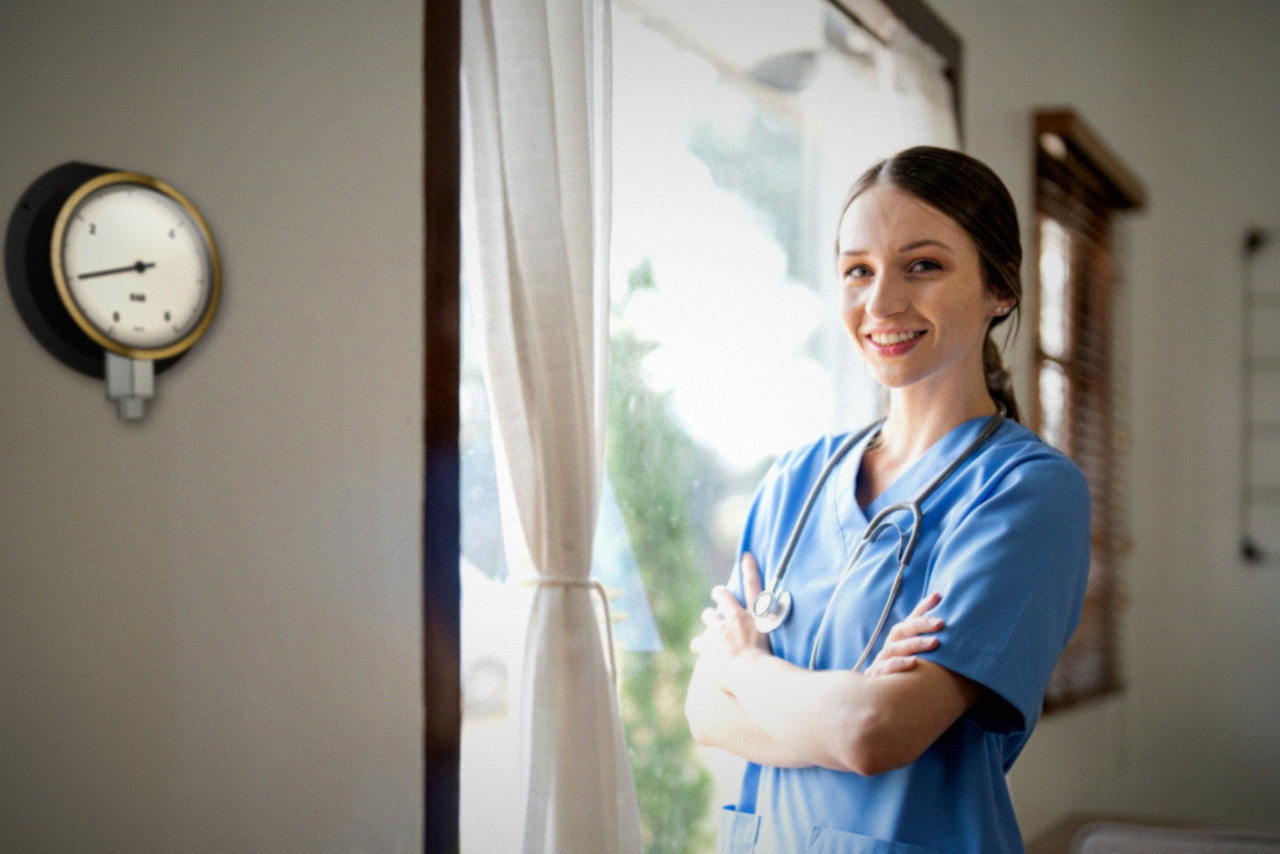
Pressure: bar 1
